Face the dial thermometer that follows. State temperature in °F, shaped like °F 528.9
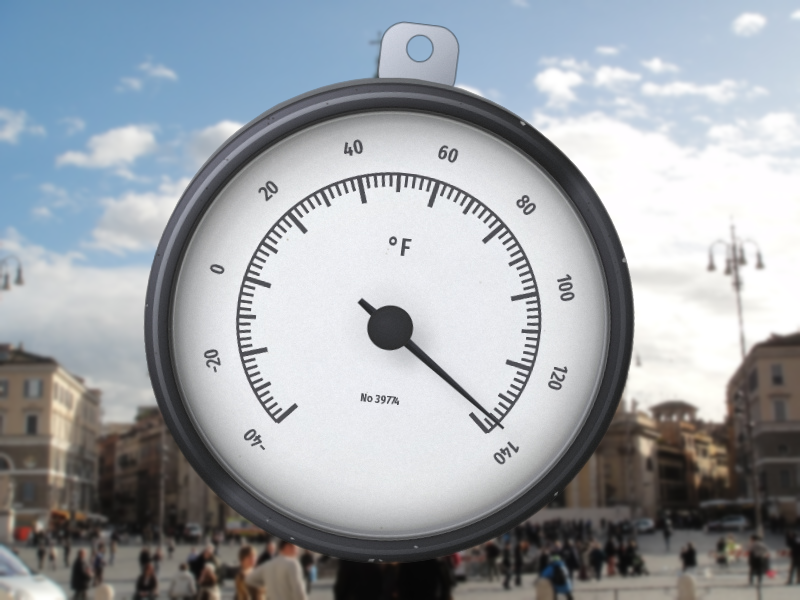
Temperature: °F 136
